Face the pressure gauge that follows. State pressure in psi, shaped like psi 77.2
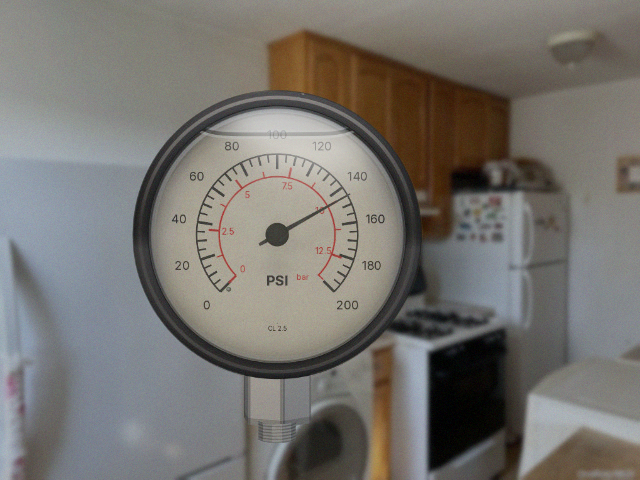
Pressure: psi 145
